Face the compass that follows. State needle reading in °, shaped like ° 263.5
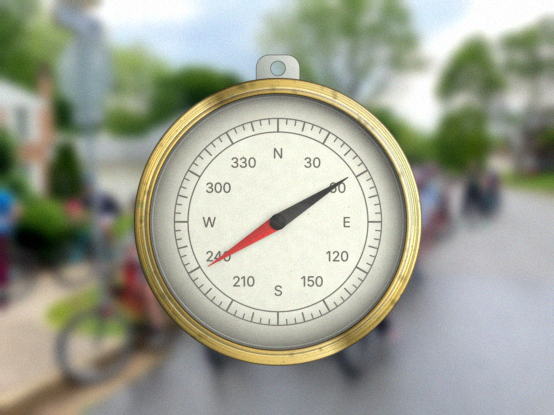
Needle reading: ° 237.5
